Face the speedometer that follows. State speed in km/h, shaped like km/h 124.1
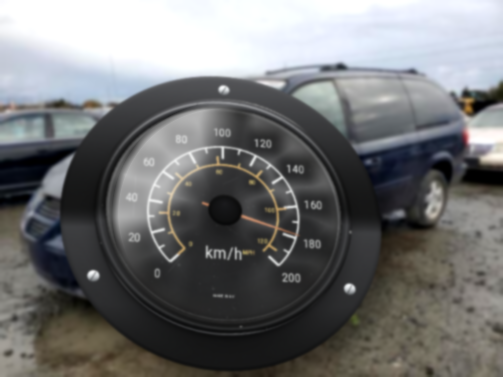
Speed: km/h 180
